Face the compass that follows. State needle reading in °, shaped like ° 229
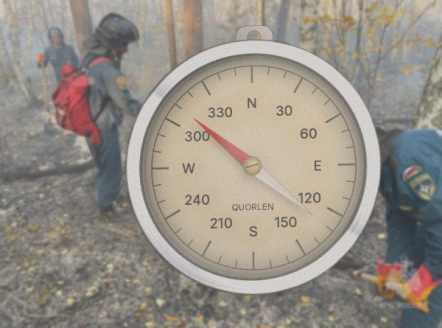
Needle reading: ° 310
